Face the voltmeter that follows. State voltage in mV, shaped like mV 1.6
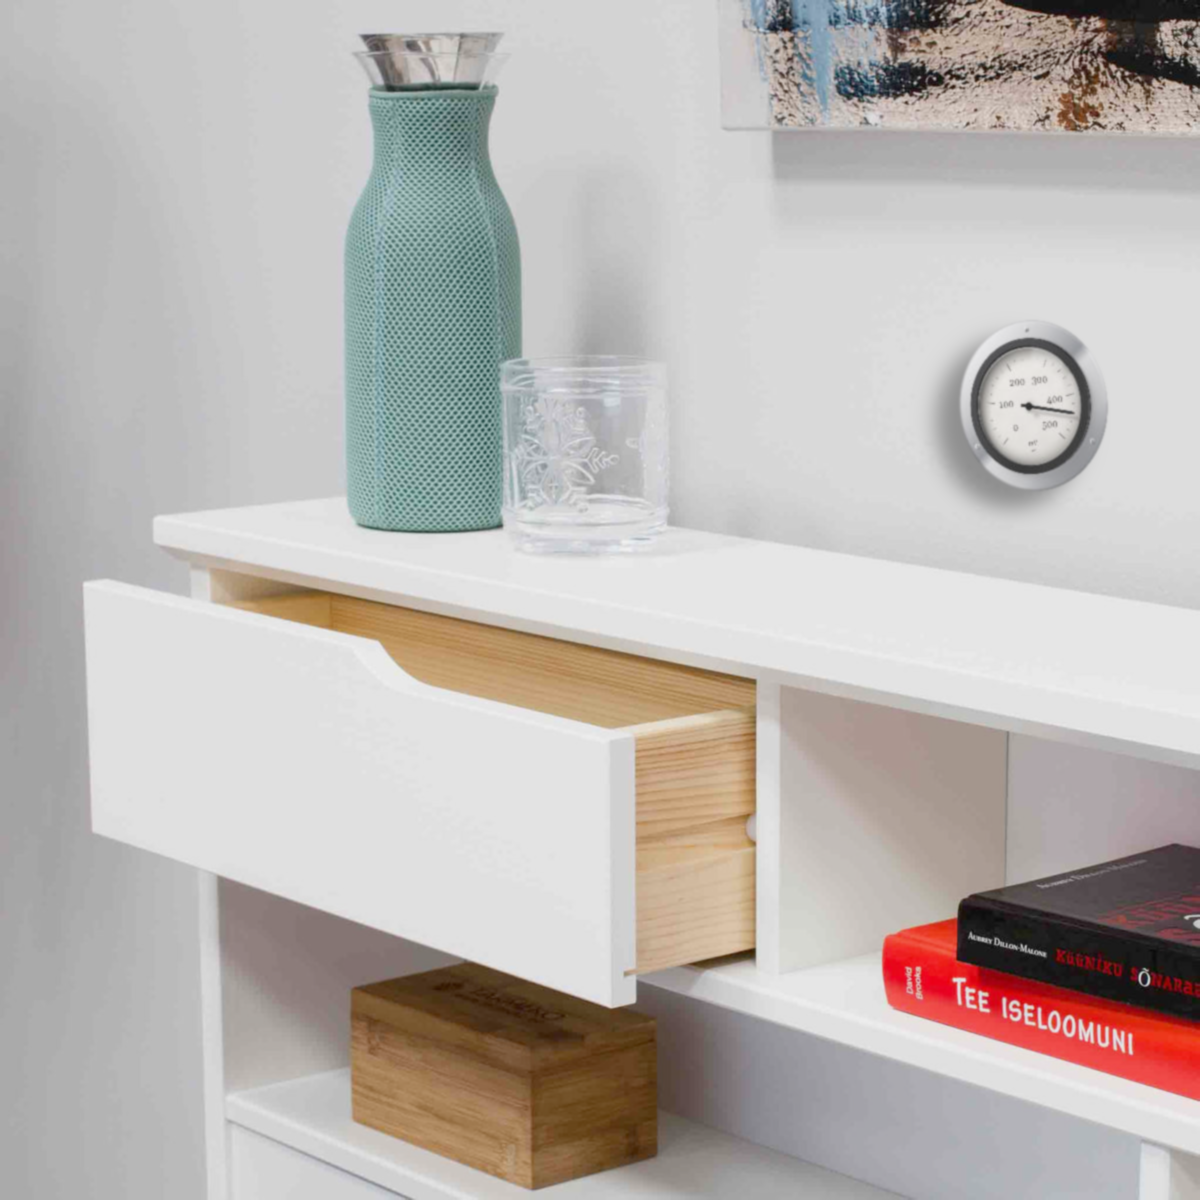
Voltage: mV 440
